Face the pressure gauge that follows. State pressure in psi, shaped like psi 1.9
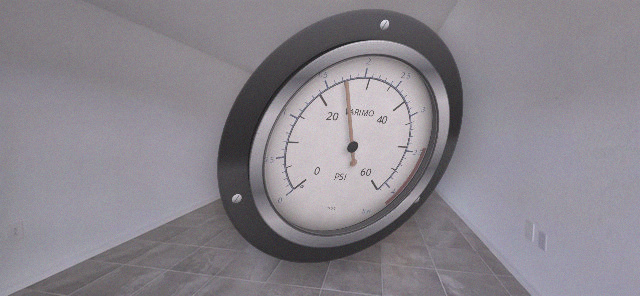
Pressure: psi 25
